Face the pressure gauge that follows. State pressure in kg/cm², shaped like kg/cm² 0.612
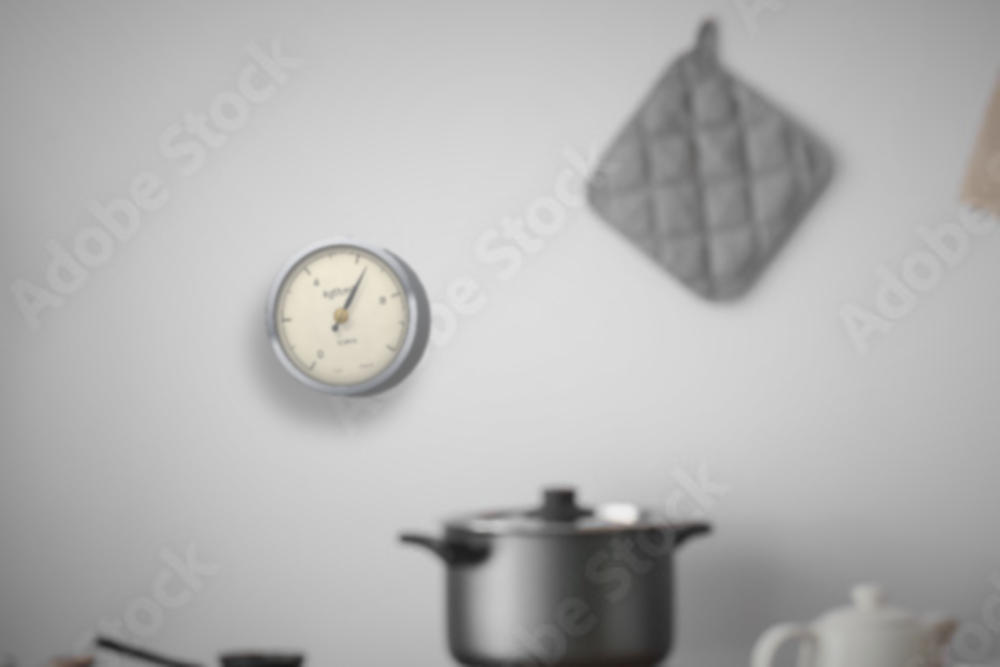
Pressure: kg/cm² 6.5
